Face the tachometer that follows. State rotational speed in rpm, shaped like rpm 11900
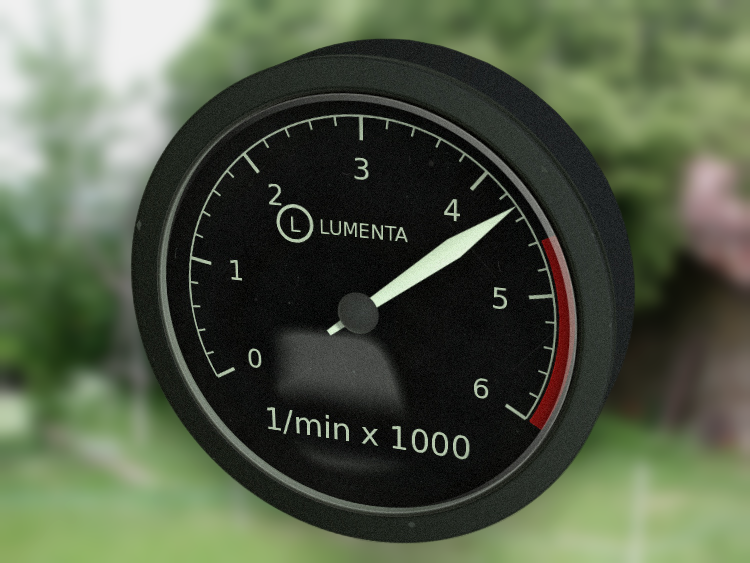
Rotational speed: rpm 4300
